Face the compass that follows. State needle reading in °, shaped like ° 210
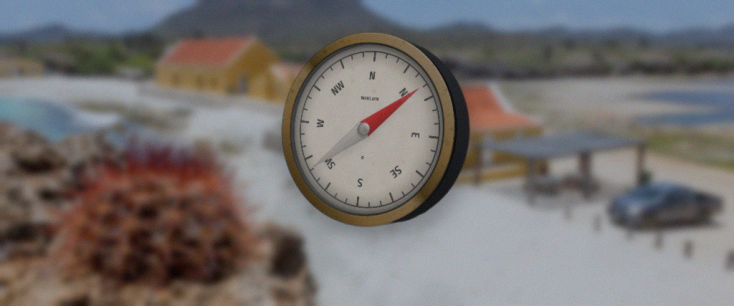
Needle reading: ° 50
